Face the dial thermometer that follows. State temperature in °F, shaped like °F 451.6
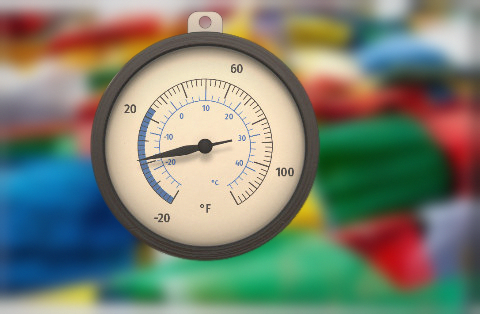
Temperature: °F 2
